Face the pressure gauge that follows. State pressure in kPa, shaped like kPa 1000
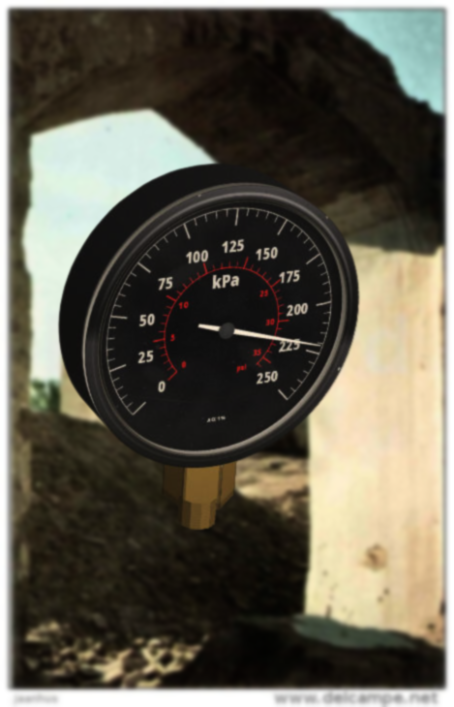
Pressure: kPa 220
